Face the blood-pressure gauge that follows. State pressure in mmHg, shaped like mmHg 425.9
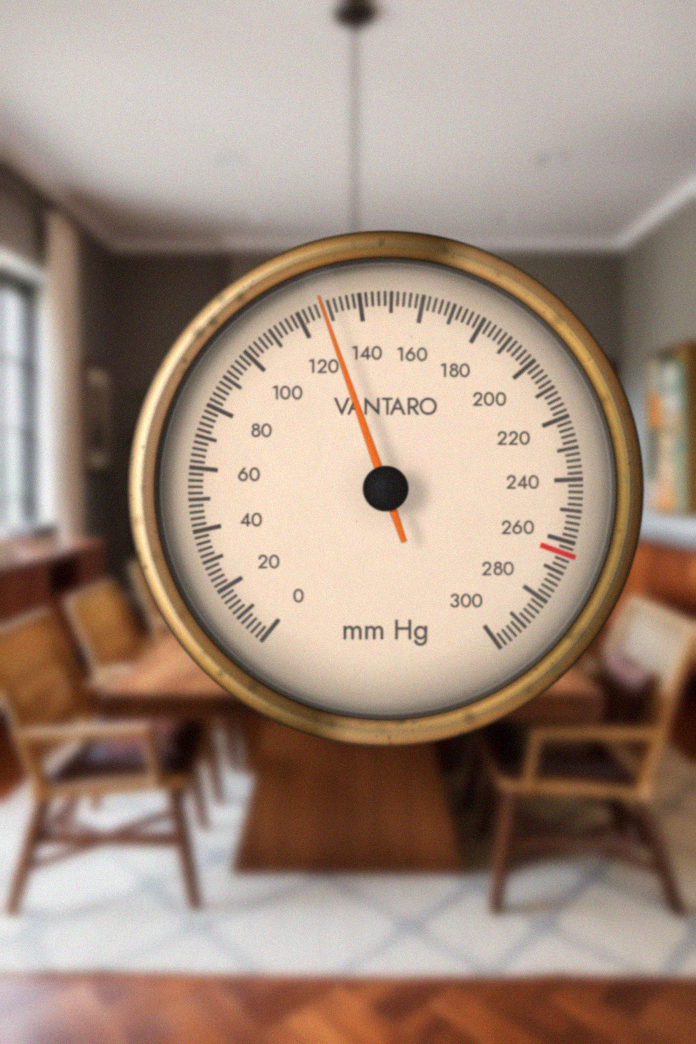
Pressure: mmHg 128
